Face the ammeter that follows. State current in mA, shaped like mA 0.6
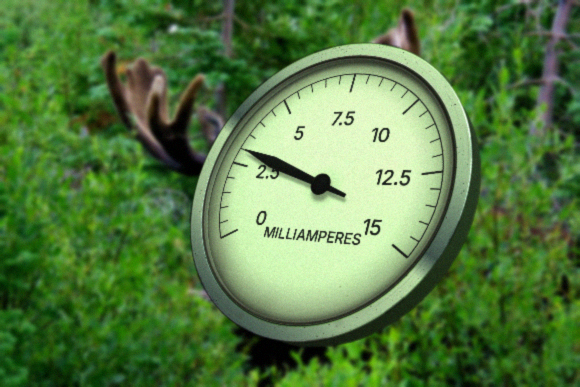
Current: mA 3
